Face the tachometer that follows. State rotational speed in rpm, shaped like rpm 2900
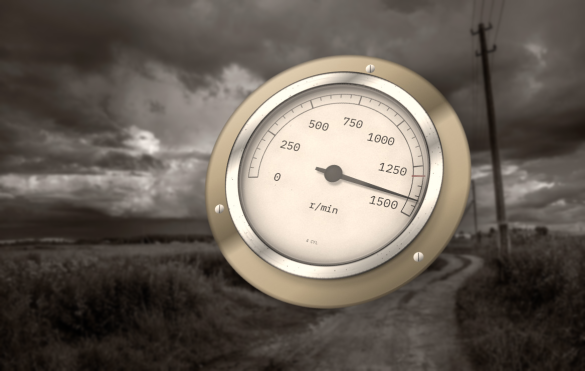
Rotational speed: rpm 1425
